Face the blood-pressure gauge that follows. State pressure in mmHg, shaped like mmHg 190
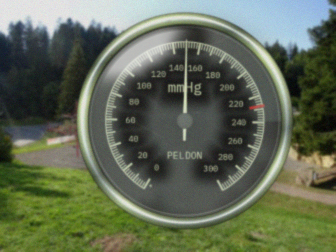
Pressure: mmHg 150
